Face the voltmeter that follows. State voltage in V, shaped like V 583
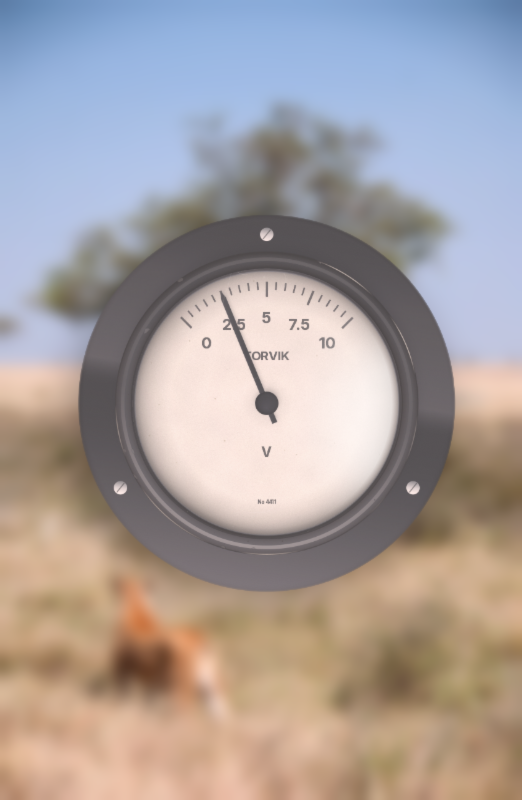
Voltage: V 2.5
